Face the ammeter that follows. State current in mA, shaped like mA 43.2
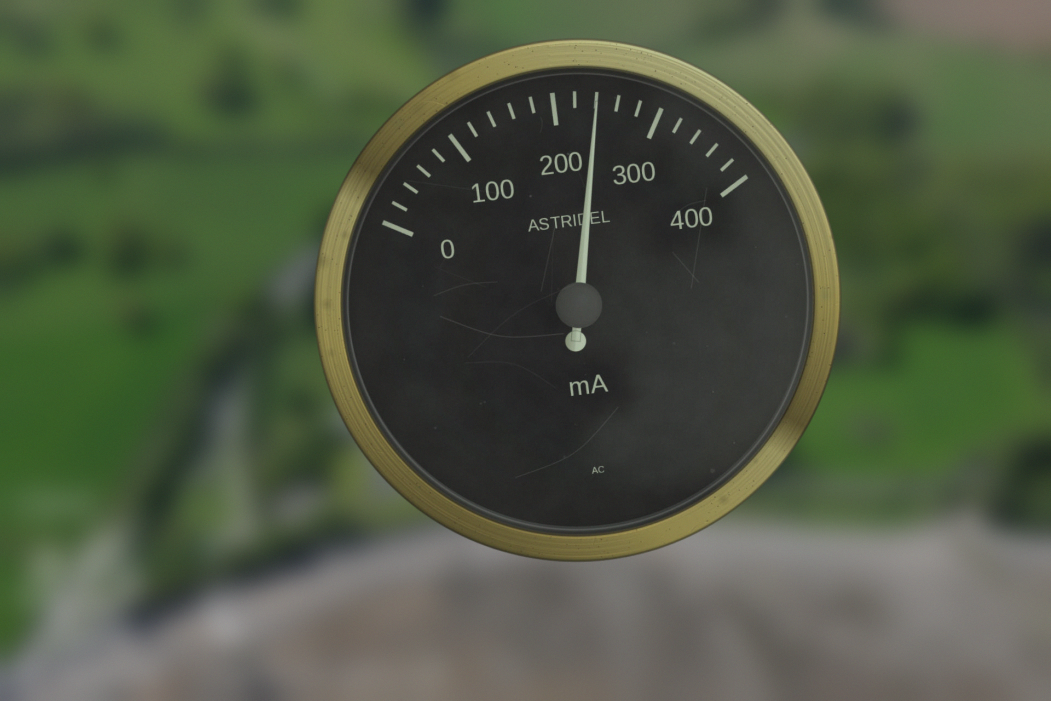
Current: mA 240
